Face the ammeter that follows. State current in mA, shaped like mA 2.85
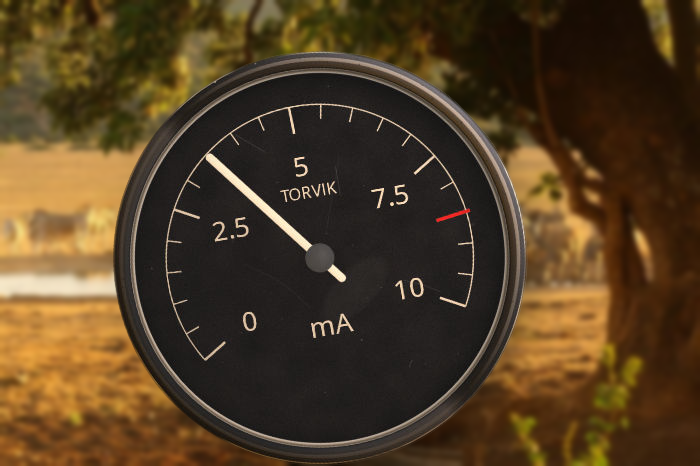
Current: mA 3.5
